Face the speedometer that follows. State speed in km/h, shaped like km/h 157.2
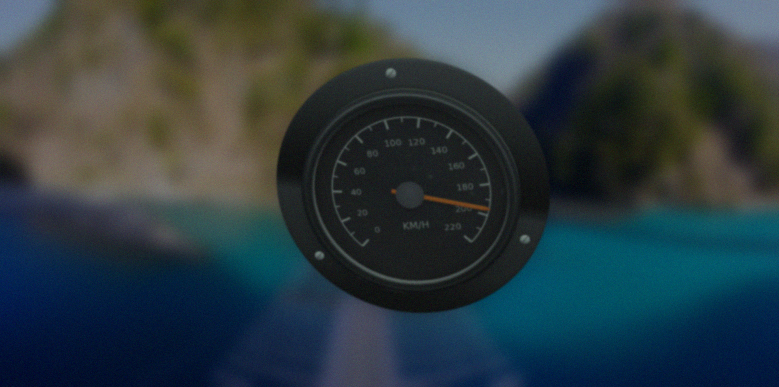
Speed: km/h 195
